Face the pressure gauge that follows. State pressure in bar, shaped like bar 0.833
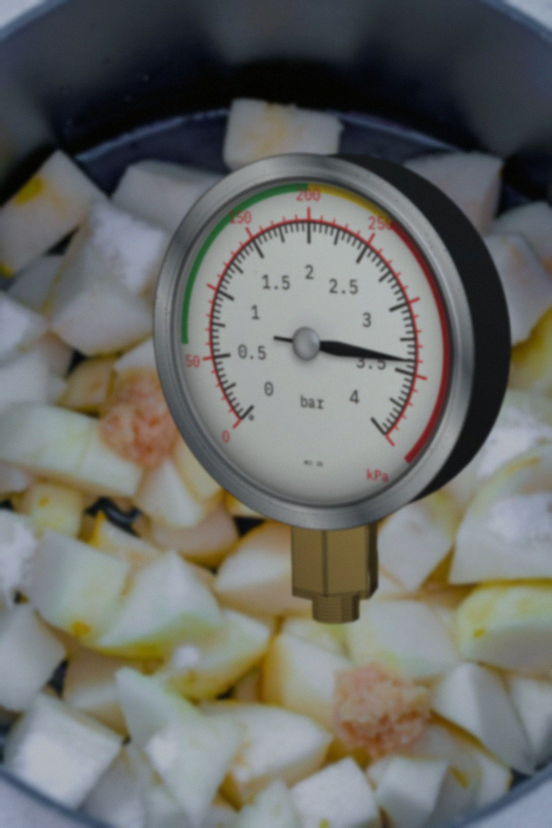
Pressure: bar 3.4
